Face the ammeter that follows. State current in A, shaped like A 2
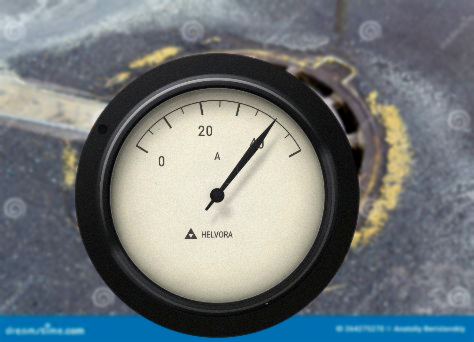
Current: A 40
